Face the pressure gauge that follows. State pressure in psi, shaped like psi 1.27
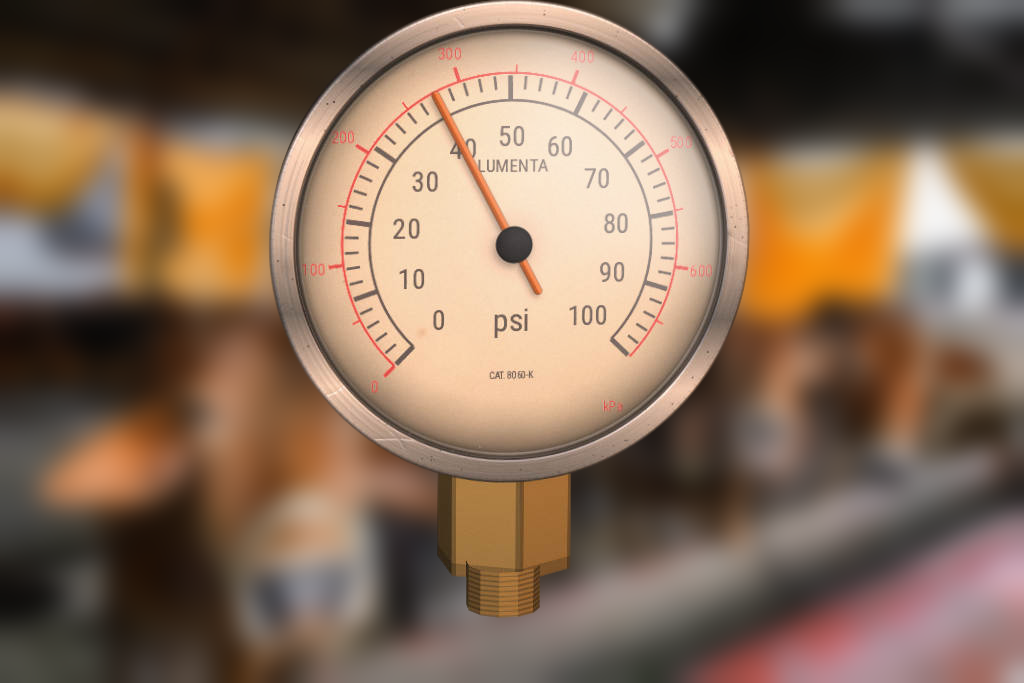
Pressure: psi 40
